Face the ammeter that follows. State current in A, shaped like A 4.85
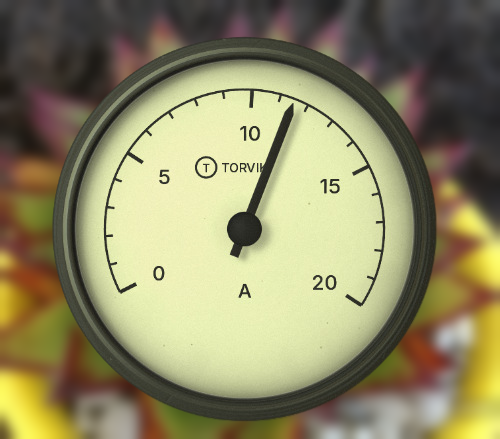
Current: A 11.5
